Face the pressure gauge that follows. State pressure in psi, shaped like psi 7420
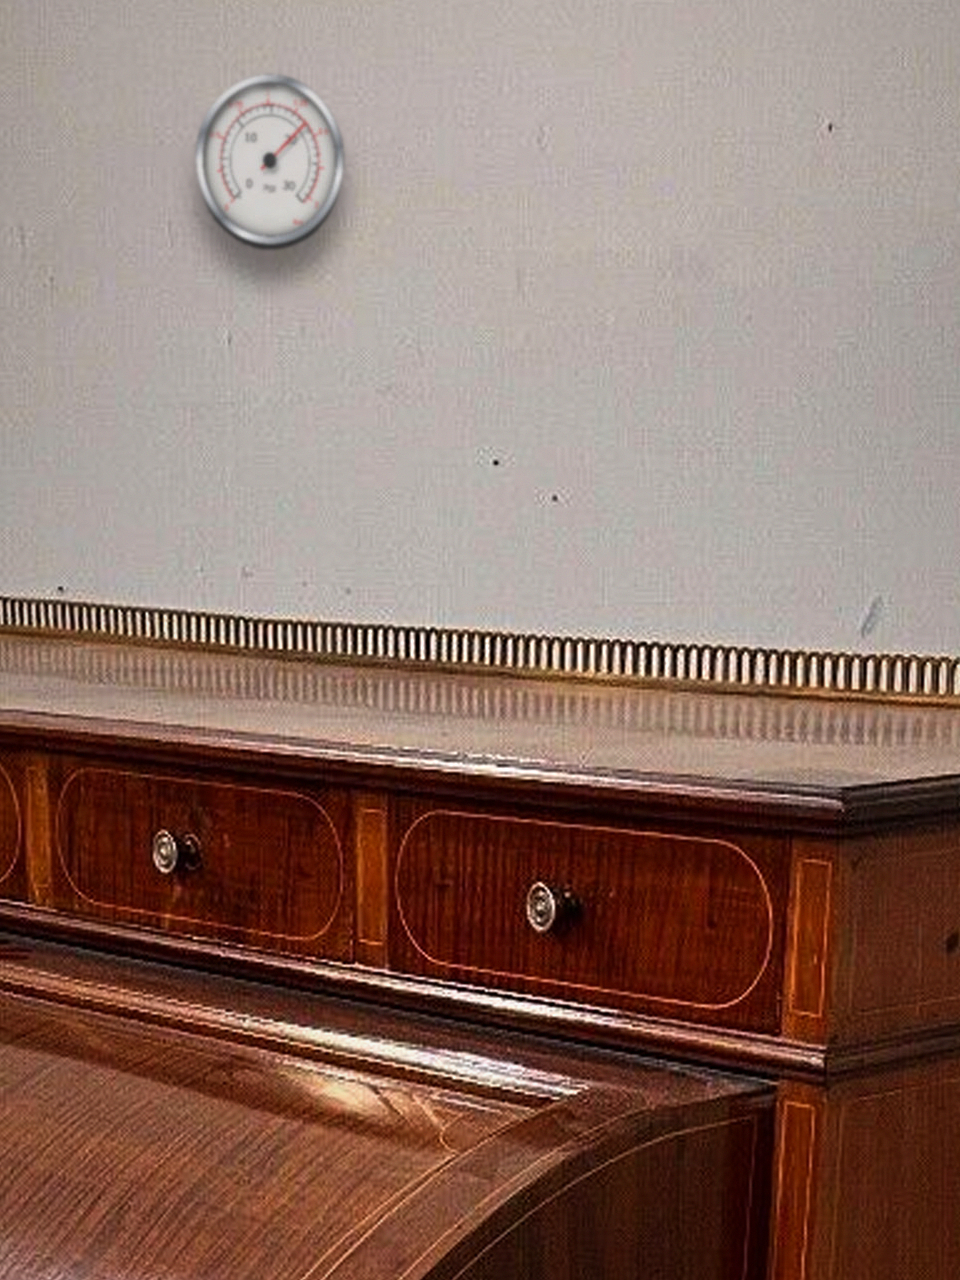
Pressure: psi 20
